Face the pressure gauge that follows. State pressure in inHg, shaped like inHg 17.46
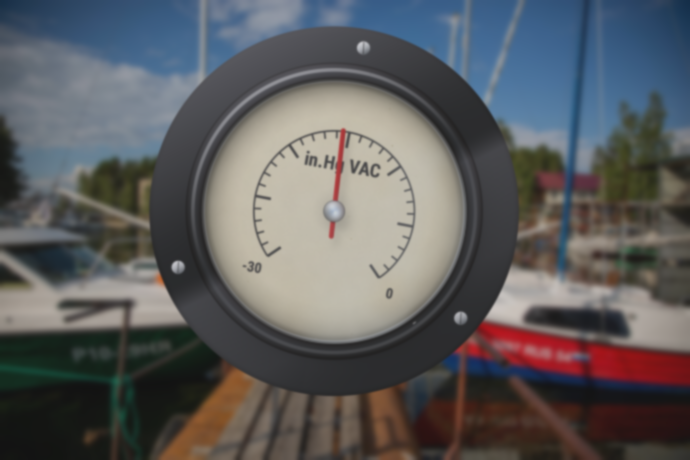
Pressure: inHg -15.5
